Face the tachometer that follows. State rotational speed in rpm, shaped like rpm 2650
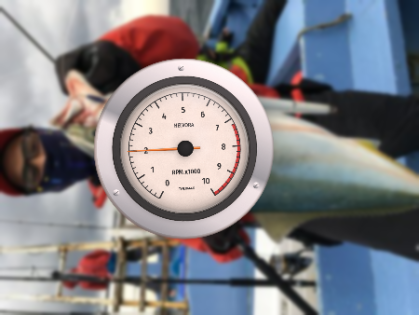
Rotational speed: rpm 2000
